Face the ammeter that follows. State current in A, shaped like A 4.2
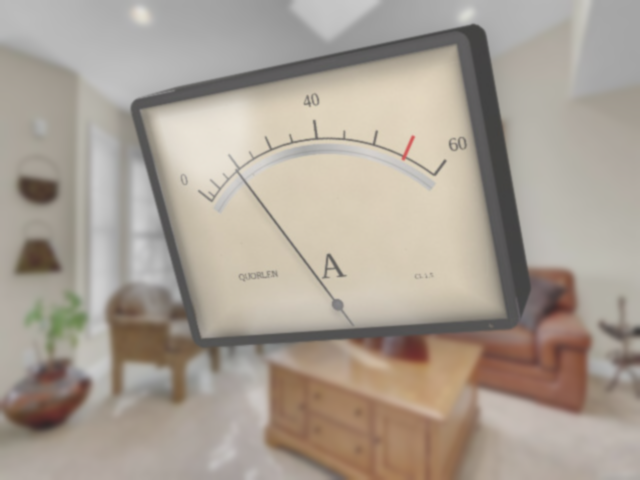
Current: A 20
